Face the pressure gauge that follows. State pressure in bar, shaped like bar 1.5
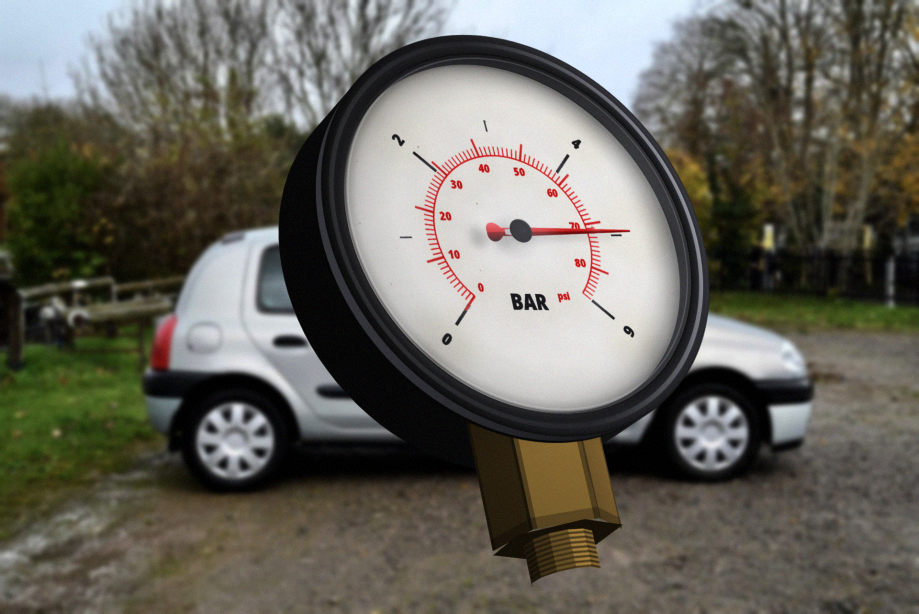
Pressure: bar 5
